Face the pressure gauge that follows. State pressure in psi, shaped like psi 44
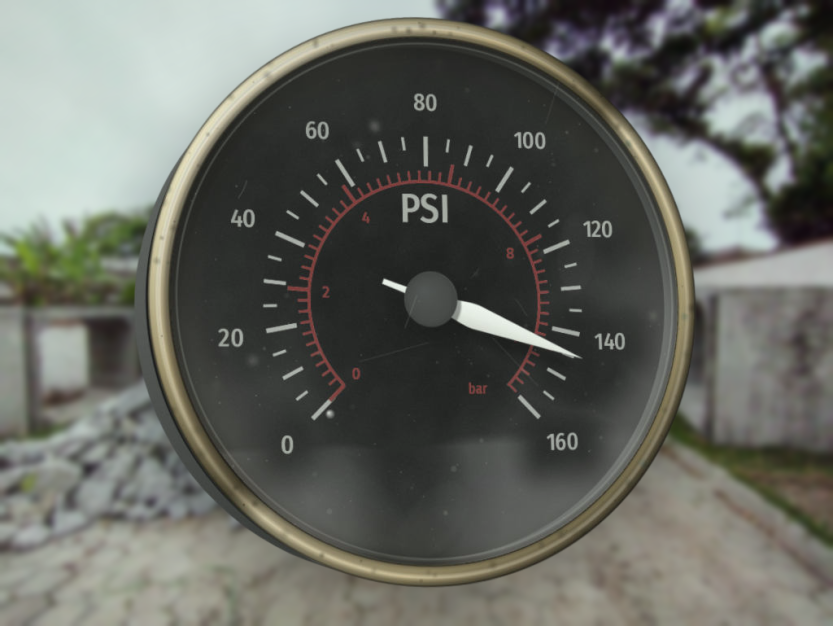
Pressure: psi 145
